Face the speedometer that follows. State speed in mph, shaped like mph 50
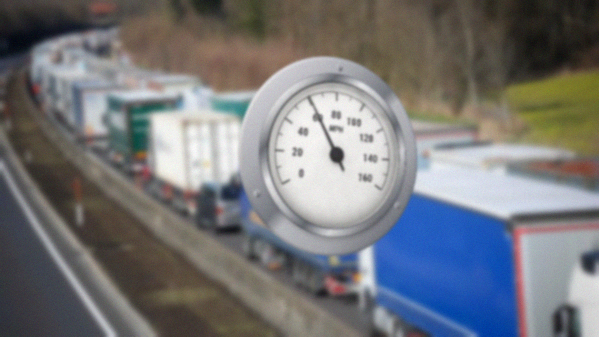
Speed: mph 60
